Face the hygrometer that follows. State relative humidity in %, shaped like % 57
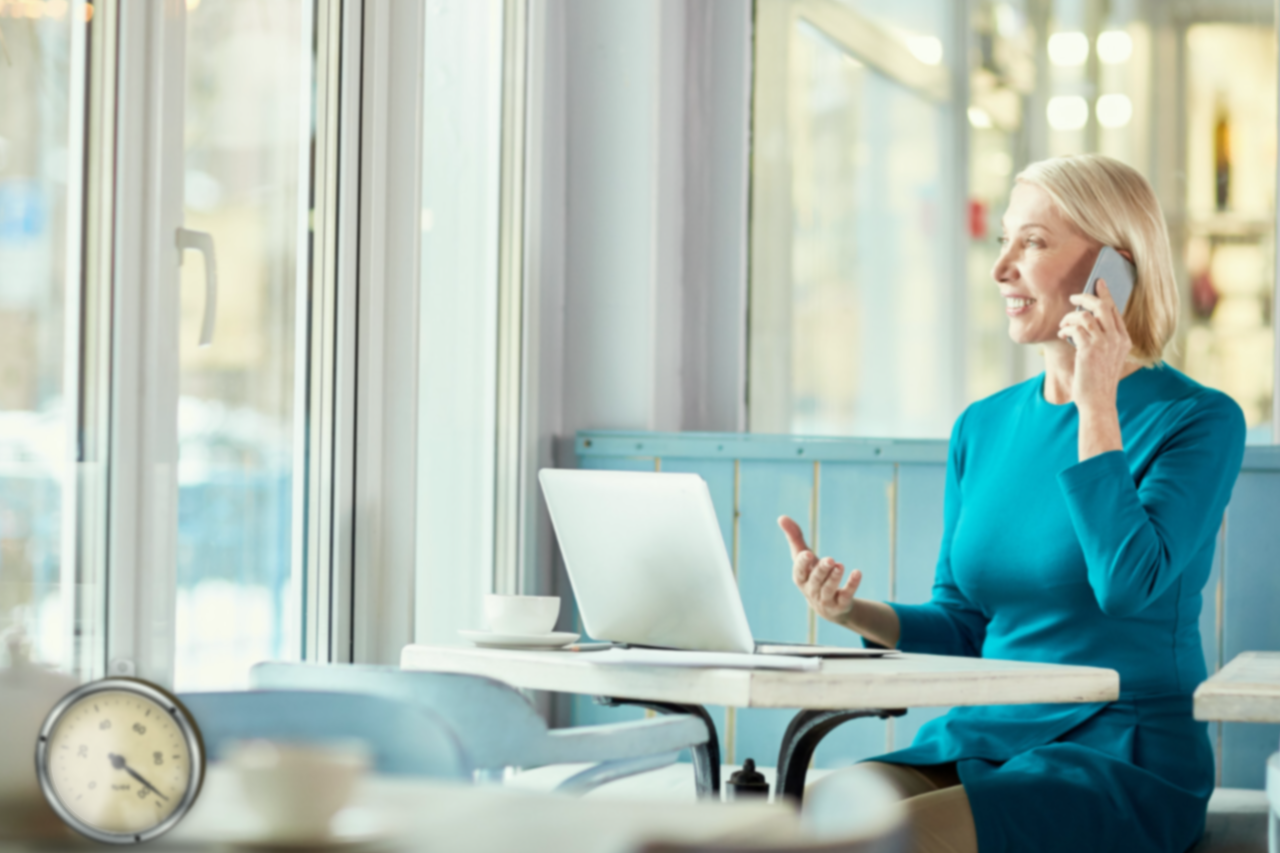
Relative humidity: % 96
